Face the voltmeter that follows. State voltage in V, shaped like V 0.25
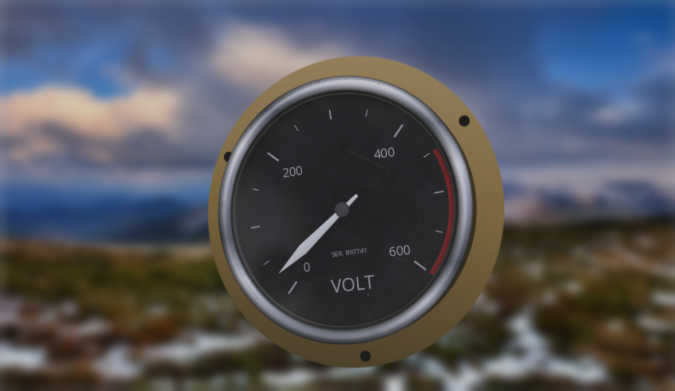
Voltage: V 25
